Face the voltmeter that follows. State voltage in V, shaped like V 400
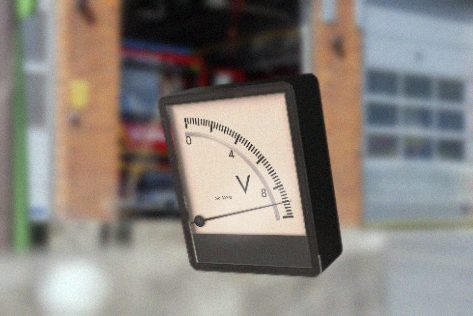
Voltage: V 9
